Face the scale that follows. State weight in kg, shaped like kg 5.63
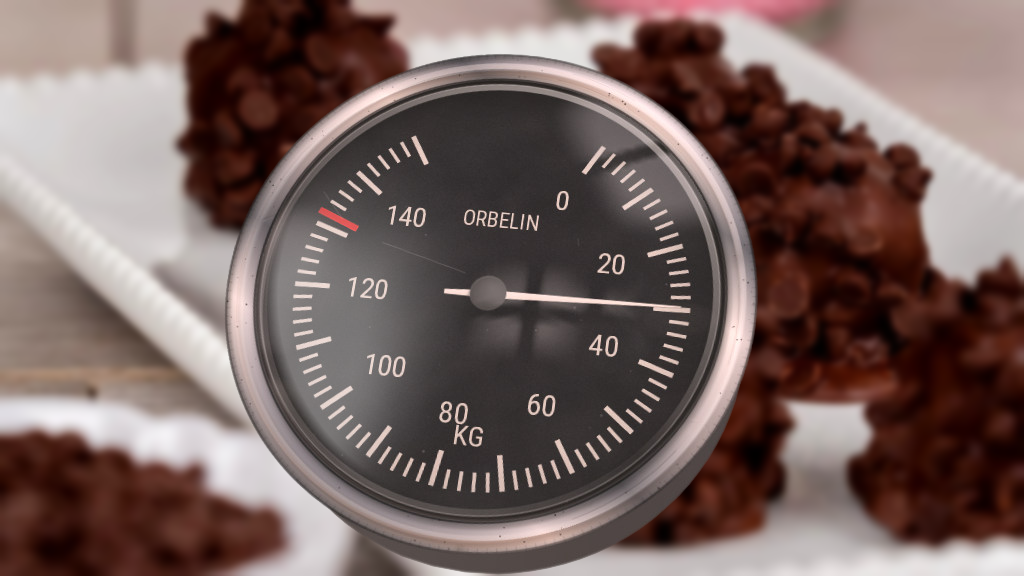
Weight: kg 30
